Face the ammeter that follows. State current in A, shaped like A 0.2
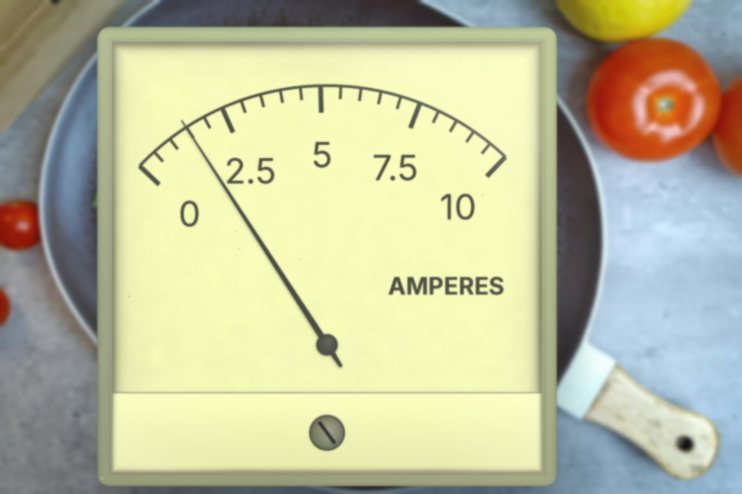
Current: A 1.5
